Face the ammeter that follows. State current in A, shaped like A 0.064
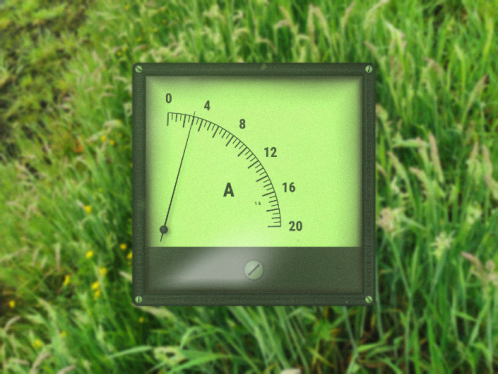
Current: A 3
